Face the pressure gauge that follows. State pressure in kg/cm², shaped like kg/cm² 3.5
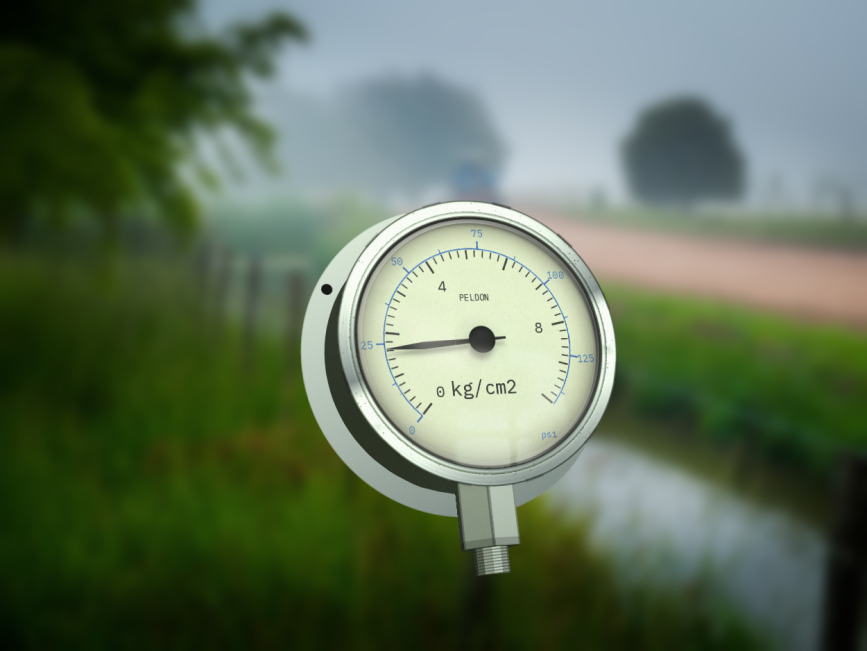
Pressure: kg/cm² 1.6
